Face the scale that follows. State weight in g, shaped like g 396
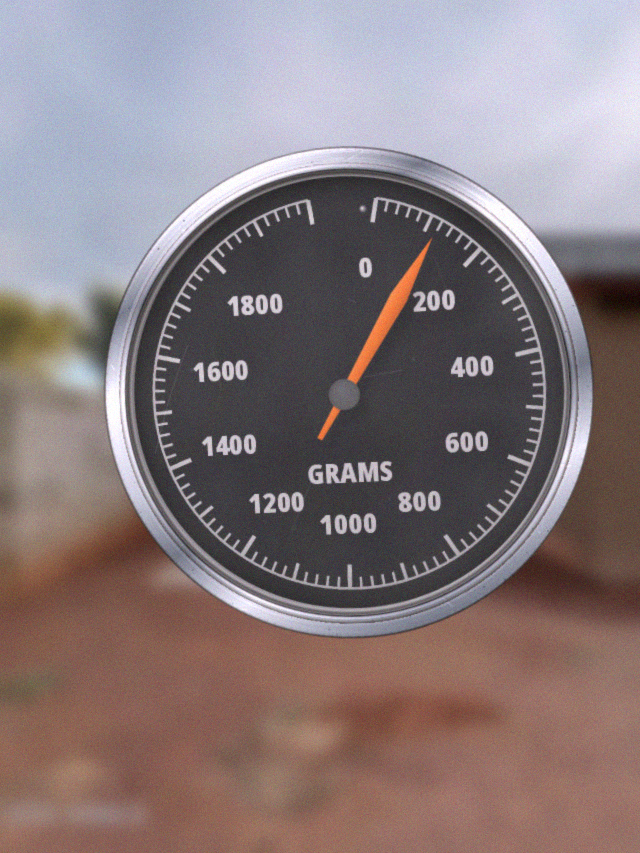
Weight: g 120
